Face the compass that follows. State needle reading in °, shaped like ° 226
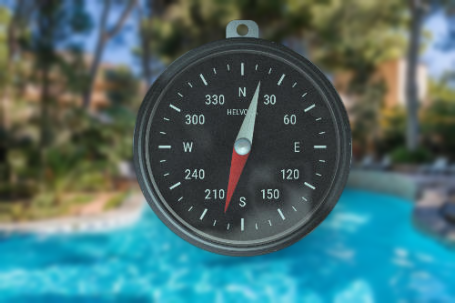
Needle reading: ° 195
